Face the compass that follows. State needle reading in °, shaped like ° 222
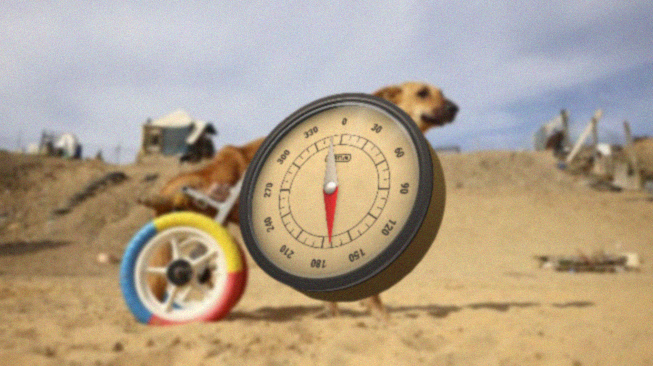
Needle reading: ° 170
